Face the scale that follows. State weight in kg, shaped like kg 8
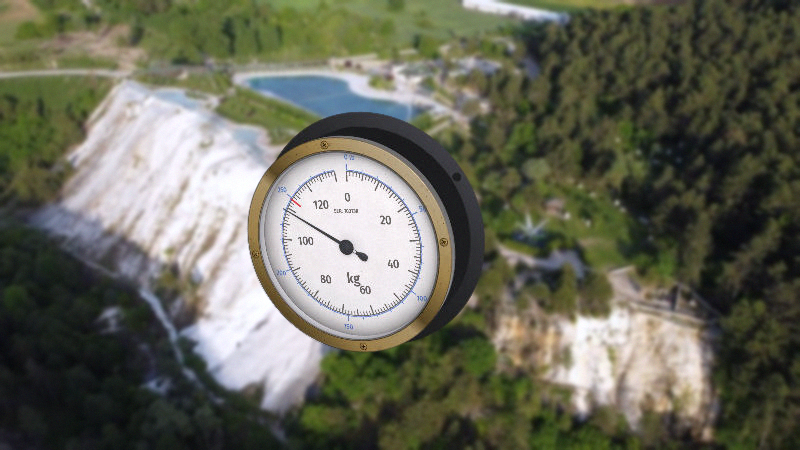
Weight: kg 110
